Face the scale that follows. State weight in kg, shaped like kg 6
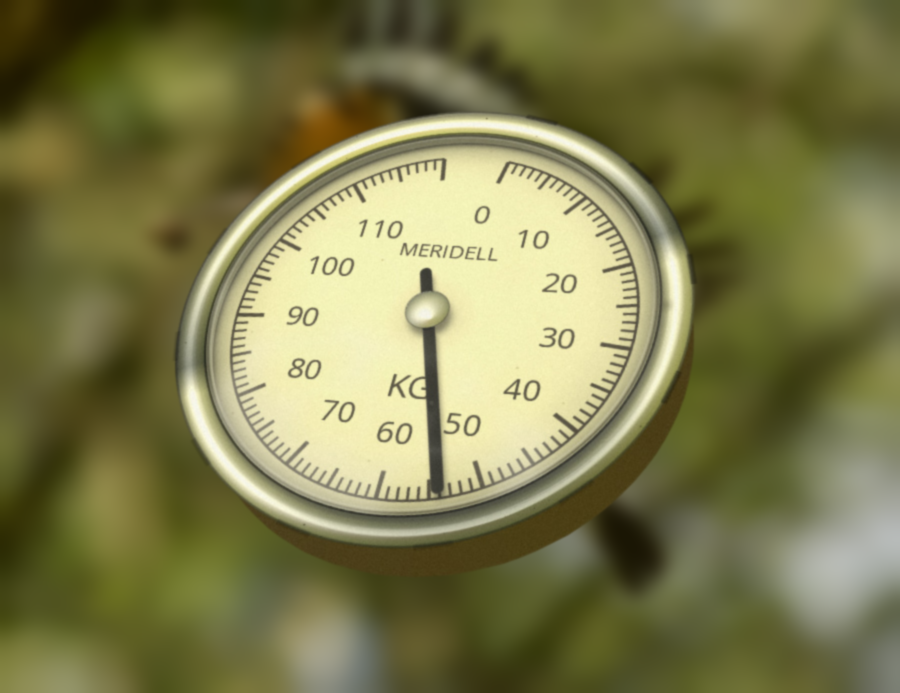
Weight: kg 54
